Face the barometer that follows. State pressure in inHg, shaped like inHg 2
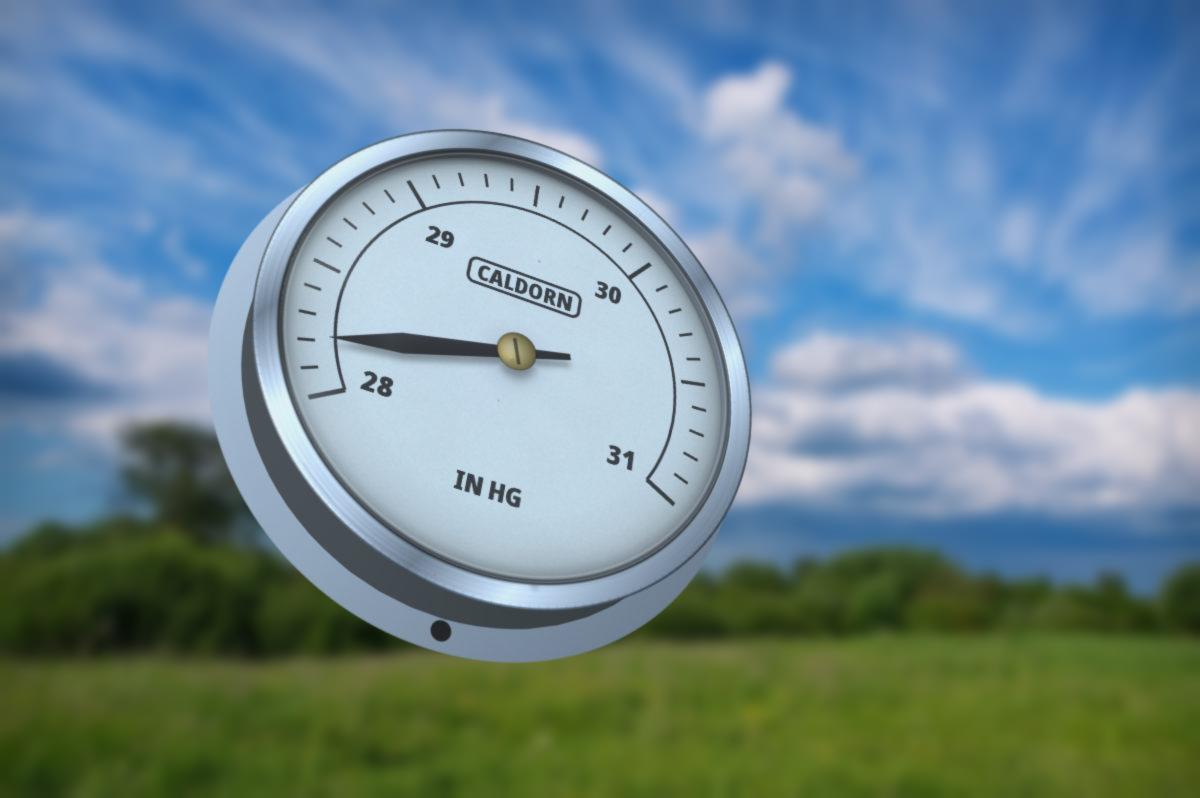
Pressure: inHg 28.2
